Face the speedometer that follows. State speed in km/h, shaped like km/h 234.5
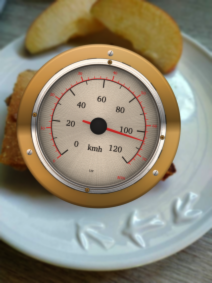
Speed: km/h 105
